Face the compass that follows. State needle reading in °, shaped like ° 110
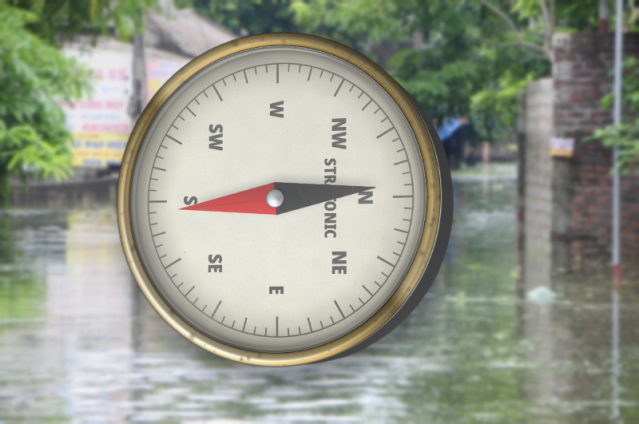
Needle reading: ° 175
